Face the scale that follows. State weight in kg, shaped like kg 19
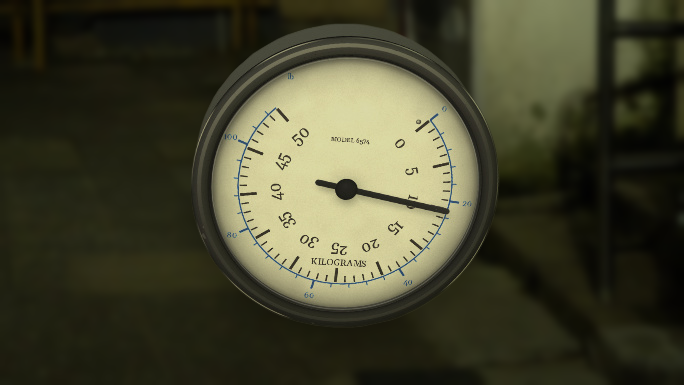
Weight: kg 10
